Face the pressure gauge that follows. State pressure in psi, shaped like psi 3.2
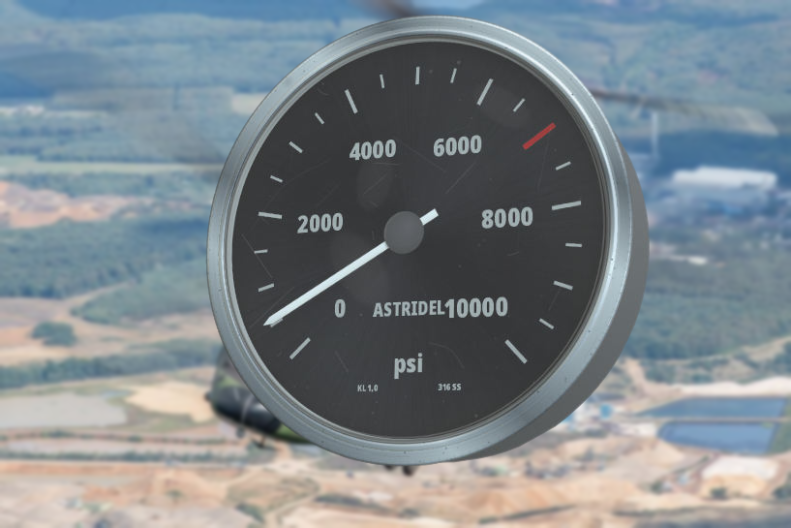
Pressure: psi 500
